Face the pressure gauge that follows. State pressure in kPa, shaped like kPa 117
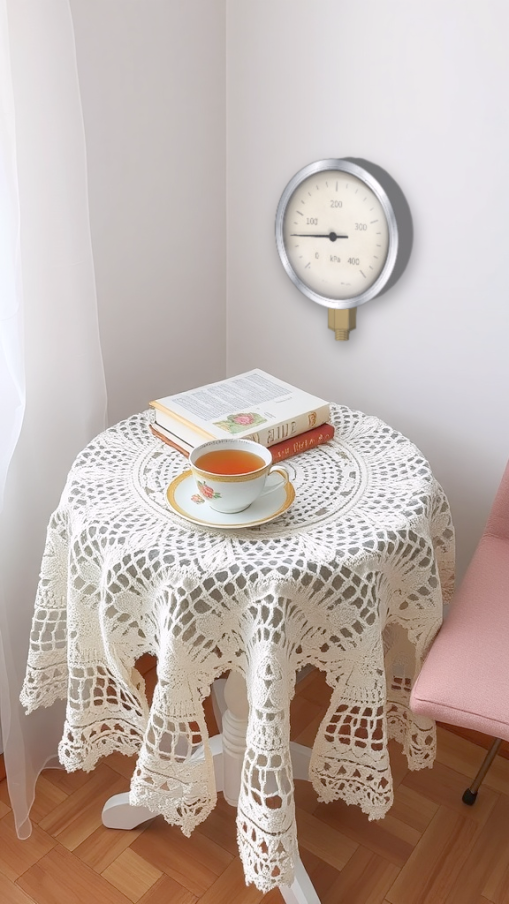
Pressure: kPa 60
